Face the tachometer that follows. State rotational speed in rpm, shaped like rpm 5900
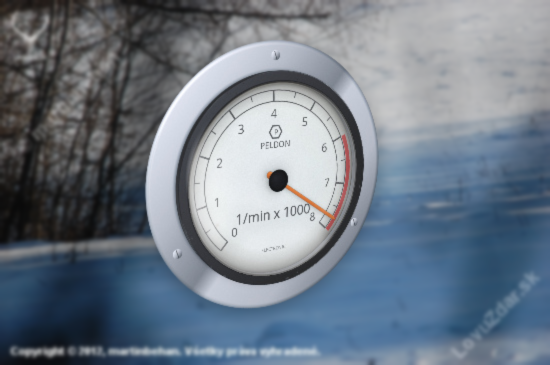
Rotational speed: rpm 7750
